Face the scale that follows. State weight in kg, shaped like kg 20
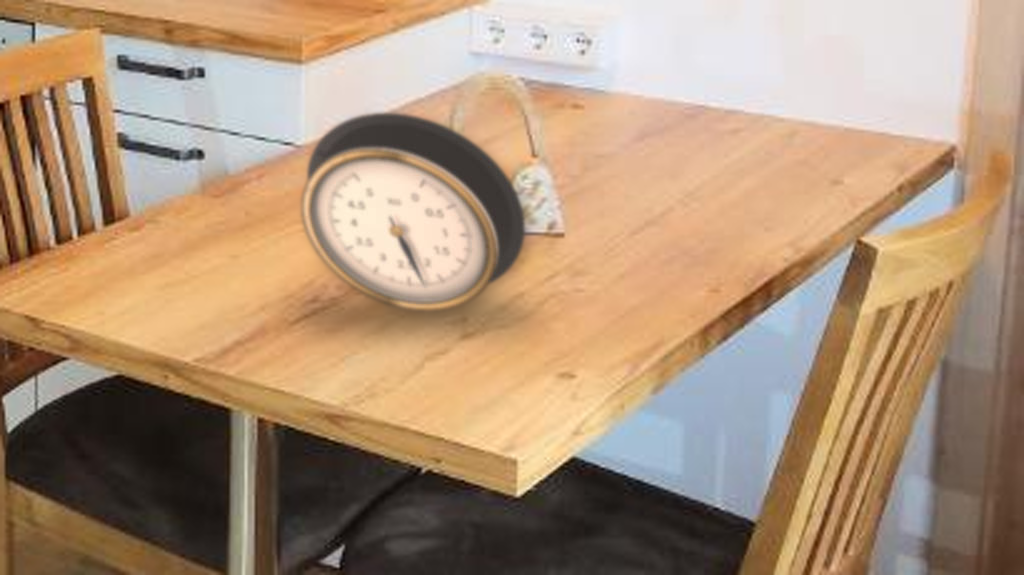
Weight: kg 2.25
